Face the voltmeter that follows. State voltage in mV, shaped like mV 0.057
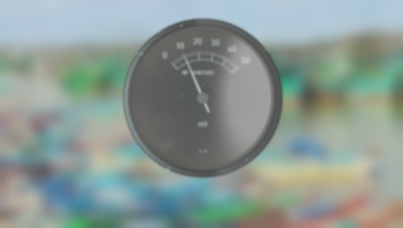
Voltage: mV 10
